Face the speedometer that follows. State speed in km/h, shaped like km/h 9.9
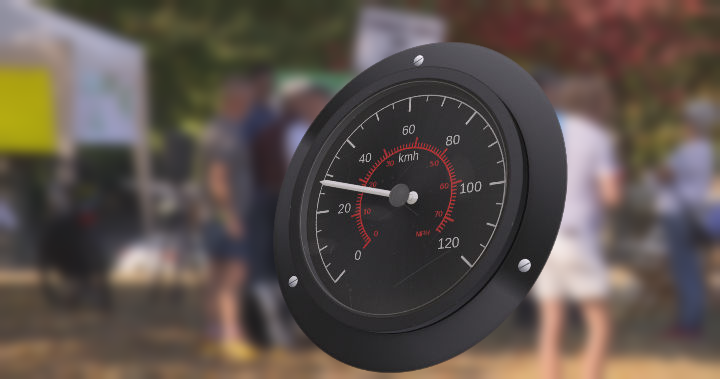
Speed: km/h 27.5
